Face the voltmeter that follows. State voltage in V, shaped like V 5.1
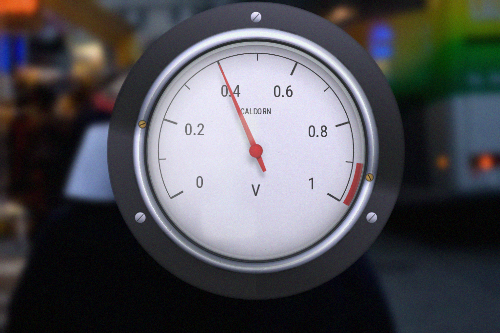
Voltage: V 0.4
